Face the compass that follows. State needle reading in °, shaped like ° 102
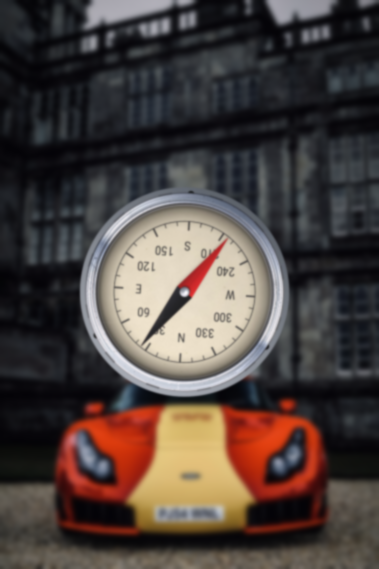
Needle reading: ° 215
